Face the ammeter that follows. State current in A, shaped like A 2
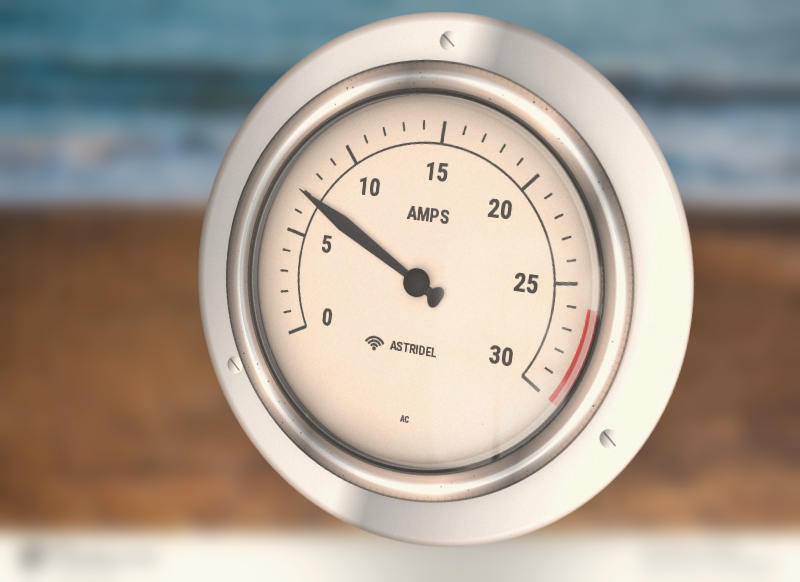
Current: A 7
